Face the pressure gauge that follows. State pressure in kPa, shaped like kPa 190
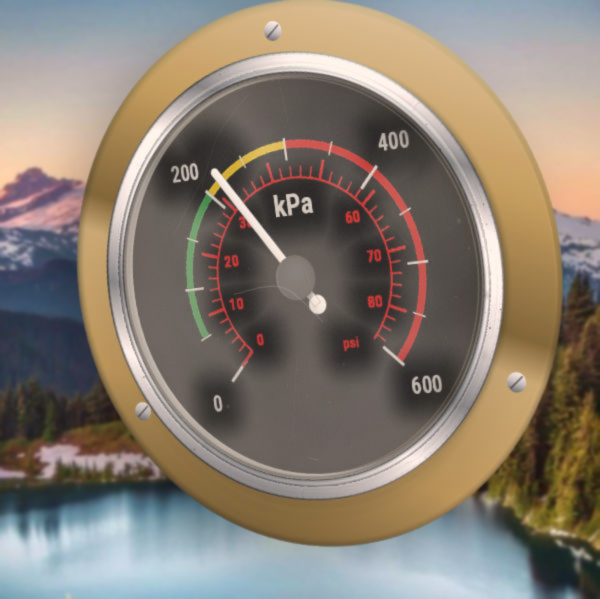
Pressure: kPa 225
